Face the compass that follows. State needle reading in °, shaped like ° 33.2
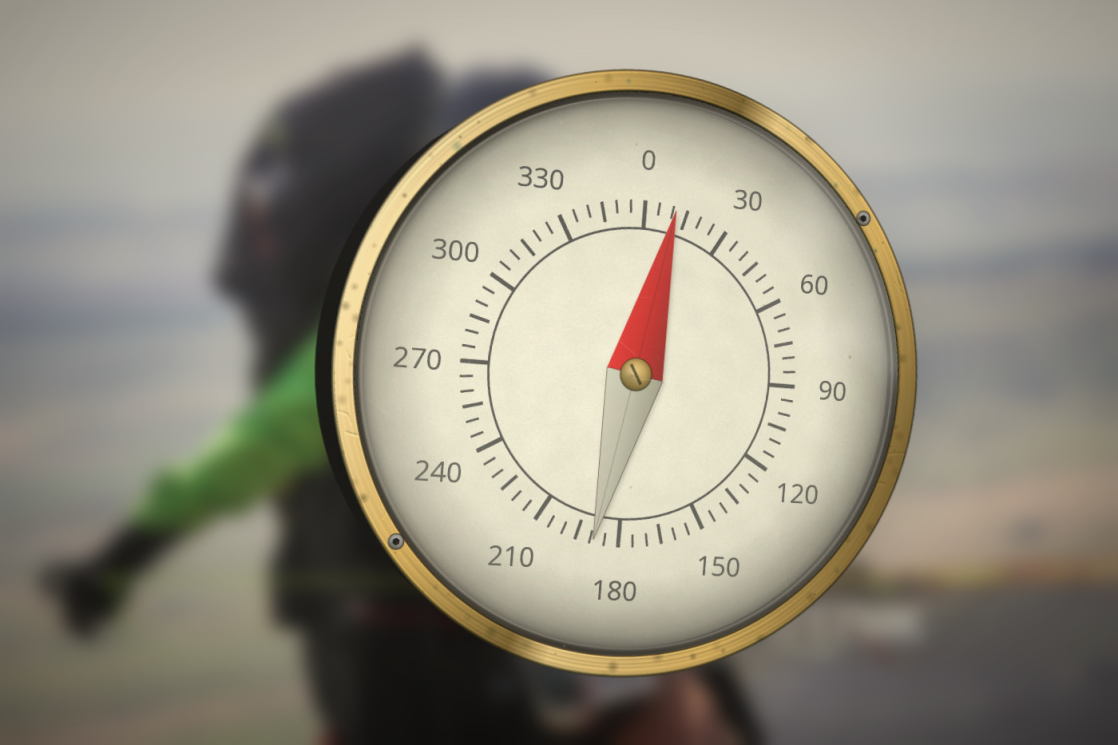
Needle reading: ° 10
